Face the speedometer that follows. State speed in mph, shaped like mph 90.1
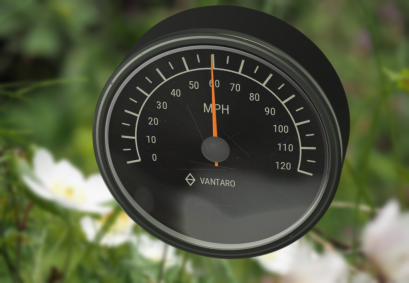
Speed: mph 60
